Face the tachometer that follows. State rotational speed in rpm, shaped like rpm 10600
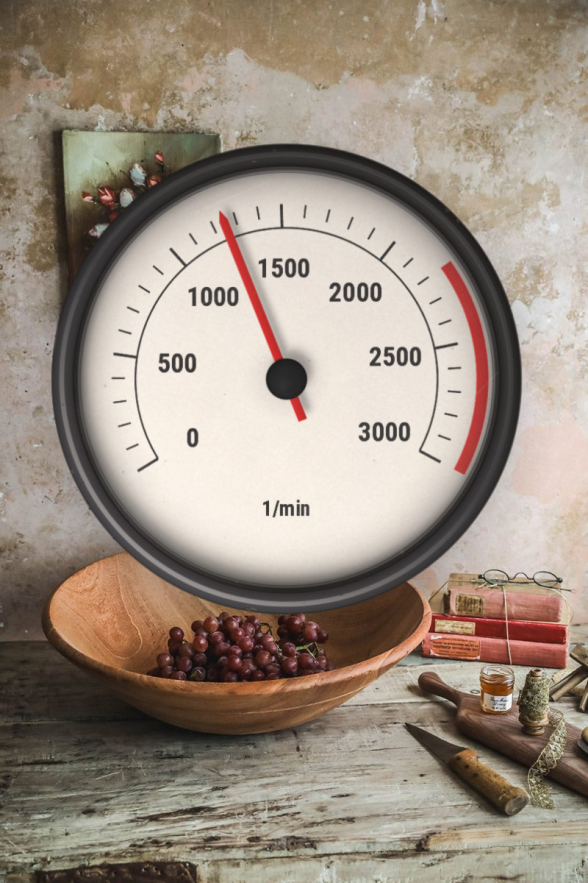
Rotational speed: rpm 1250
